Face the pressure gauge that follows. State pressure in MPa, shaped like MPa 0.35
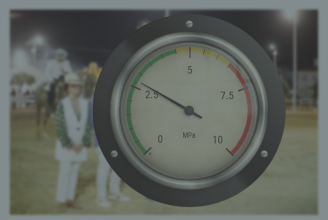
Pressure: MPa 2.75
